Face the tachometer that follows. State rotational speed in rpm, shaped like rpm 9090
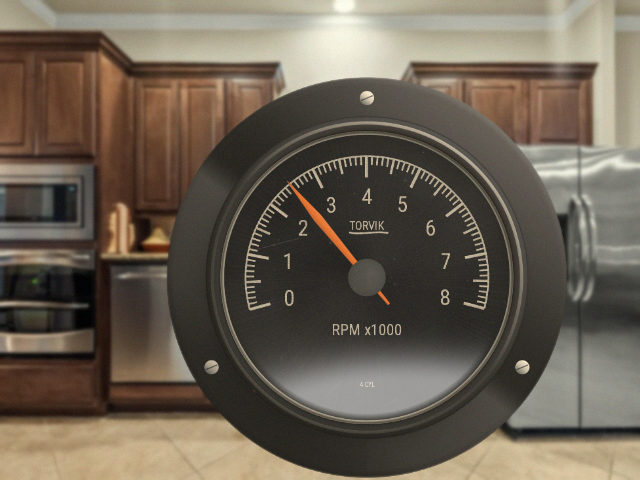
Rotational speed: rpm 2500
